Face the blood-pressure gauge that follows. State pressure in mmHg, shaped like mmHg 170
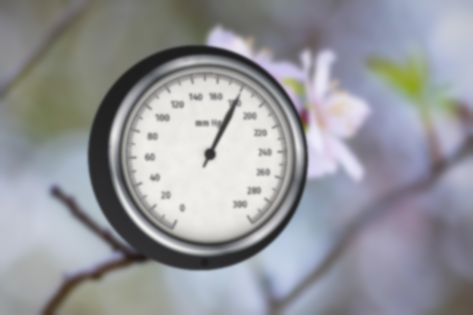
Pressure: mmHg 180
